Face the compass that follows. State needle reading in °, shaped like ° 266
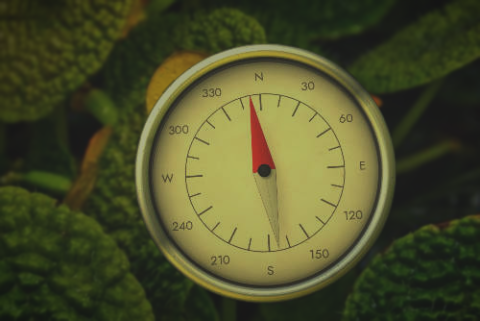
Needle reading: ° 352.5
